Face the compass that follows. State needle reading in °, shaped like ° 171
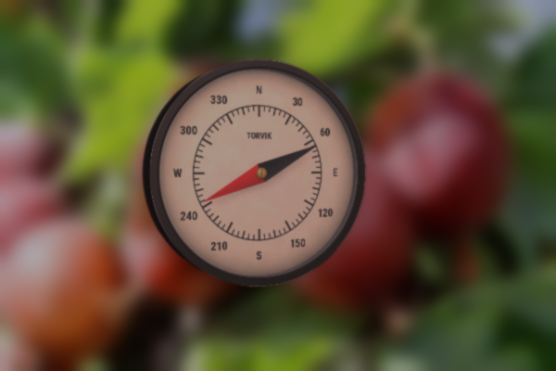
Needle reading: ° 245
